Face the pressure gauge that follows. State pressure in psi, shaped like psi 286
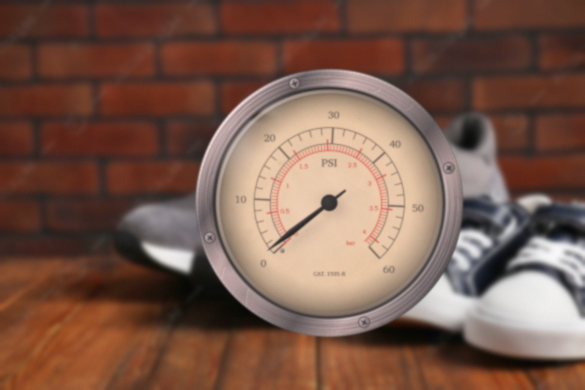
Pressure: psi 1
